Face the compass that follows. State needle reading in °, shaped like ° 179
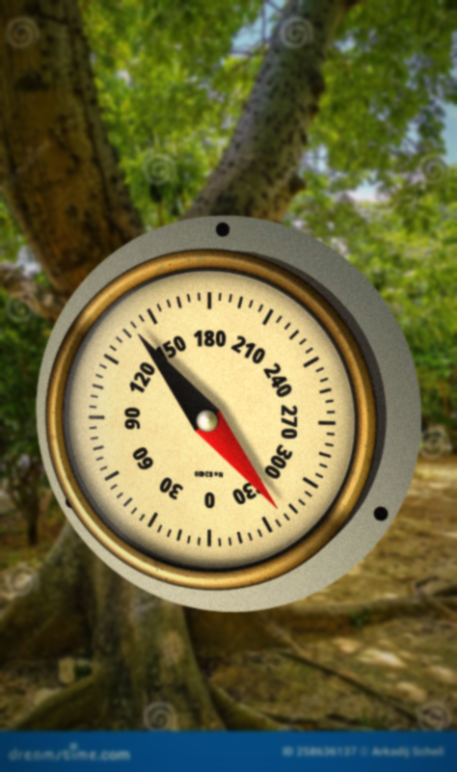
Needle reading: ° 320
